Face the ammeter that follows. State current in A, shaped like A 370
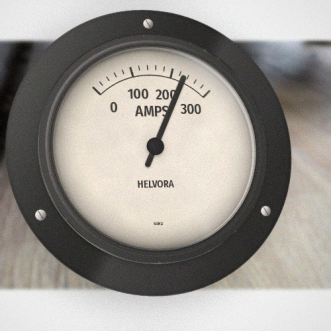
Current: A 230
